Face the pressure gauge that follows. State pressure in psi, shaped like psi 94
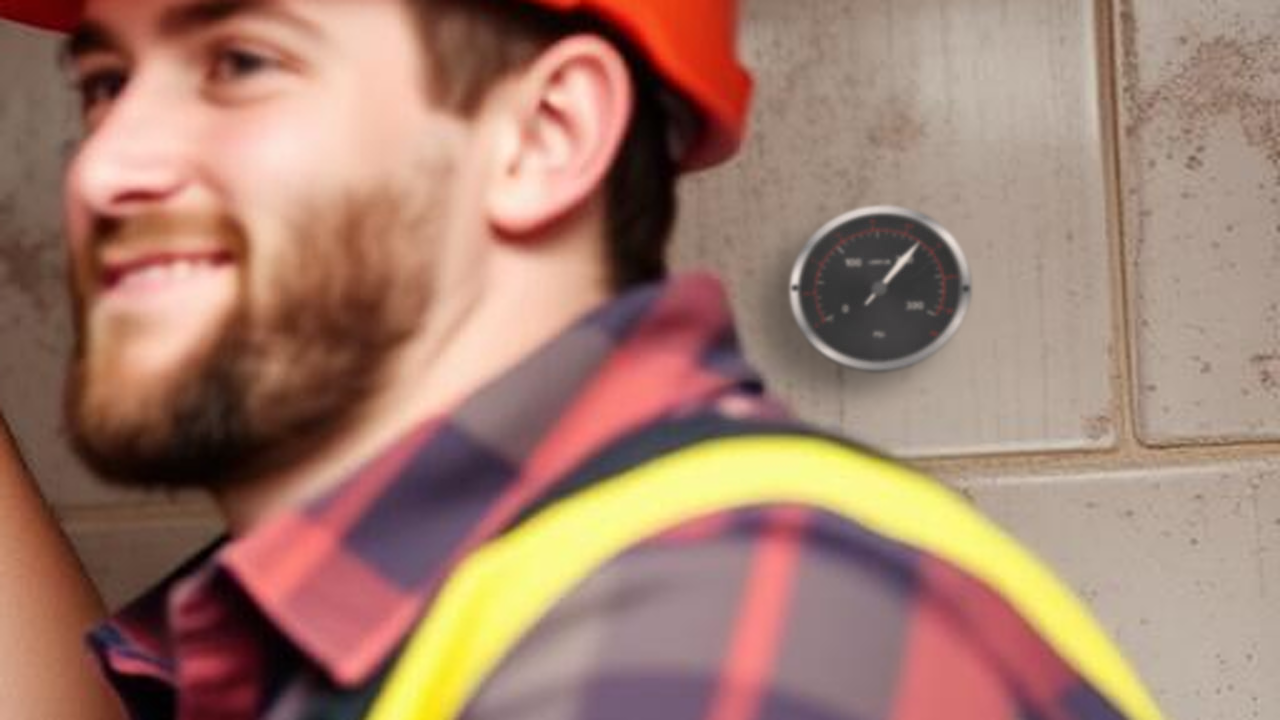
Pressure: psi 200
